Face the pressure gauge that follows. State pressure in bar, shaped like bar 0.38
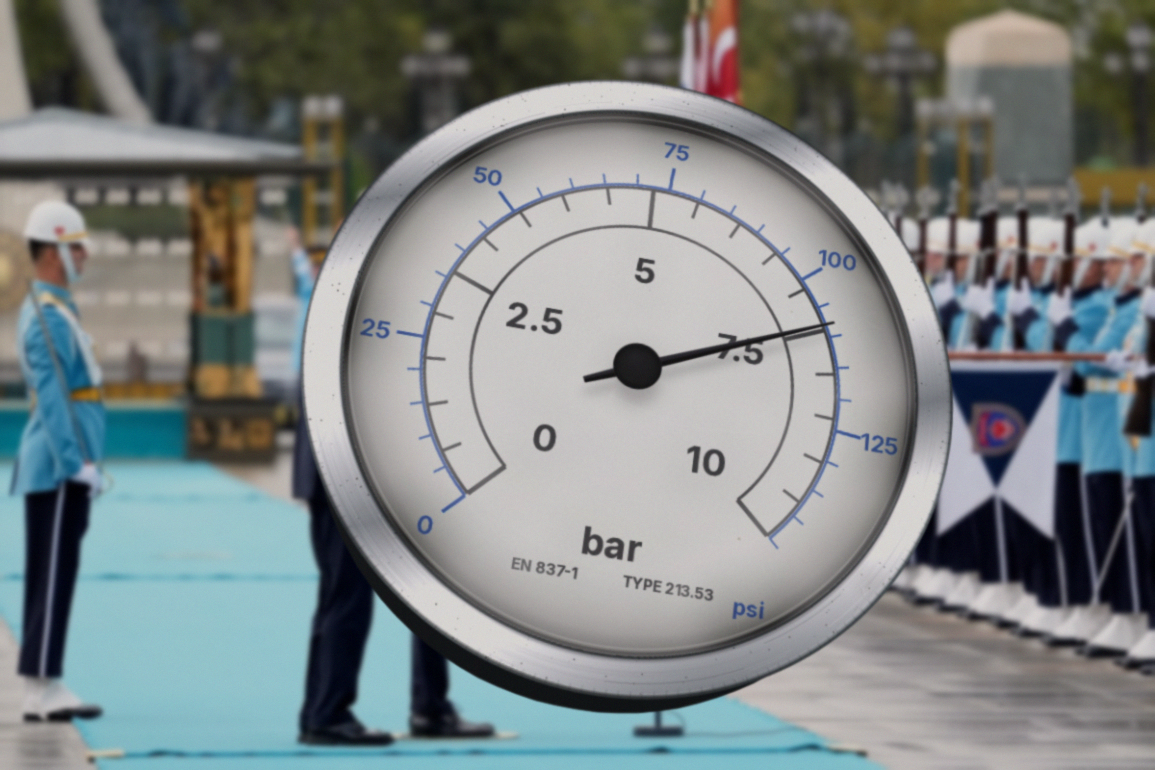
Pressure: bar 7.5
